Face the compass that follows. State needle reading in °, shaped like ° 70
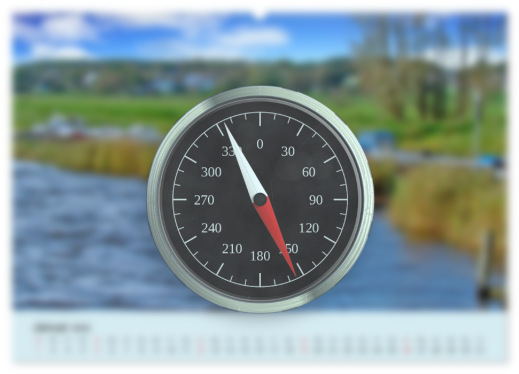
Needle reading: ° 155
